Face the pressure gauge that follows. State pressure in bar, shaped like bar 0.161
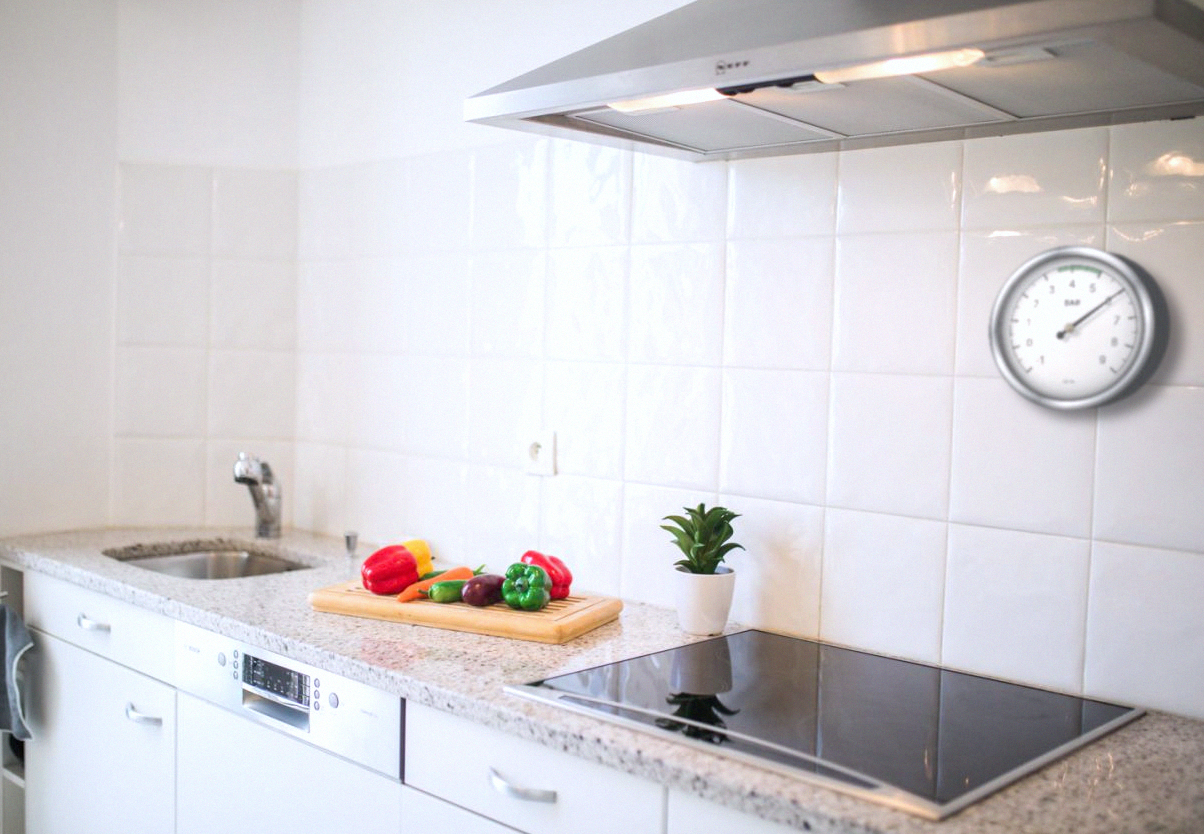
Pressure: bar 6
